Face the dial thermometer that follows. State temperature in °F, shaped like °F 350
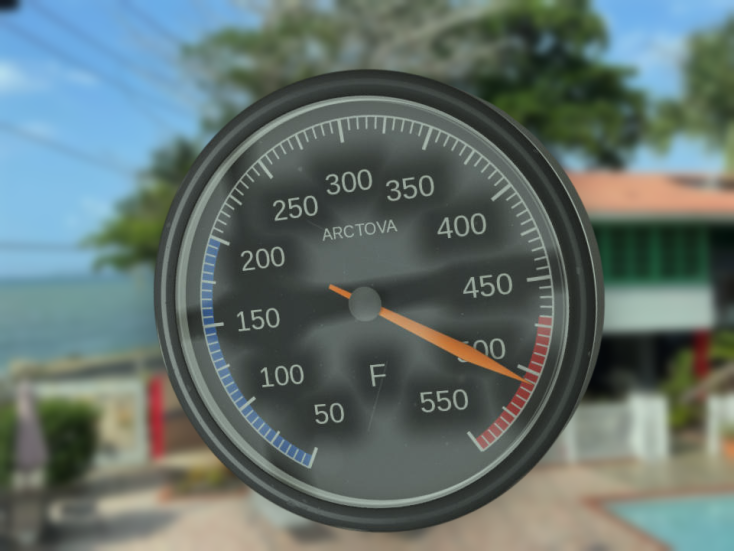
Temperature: °F 505
